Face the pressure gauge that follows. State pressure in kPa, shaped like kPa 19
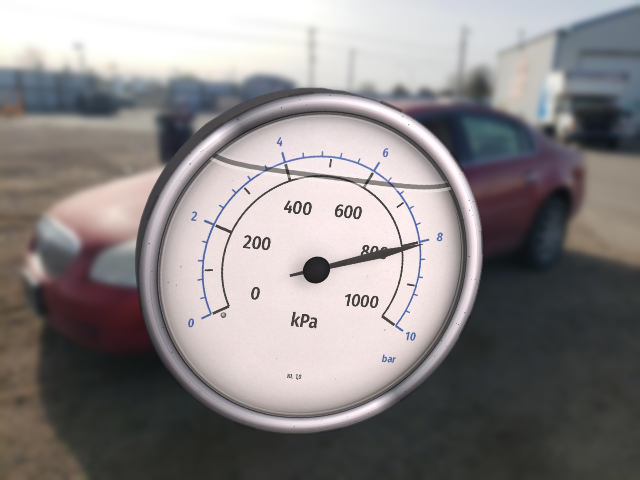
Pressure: kPa 800
